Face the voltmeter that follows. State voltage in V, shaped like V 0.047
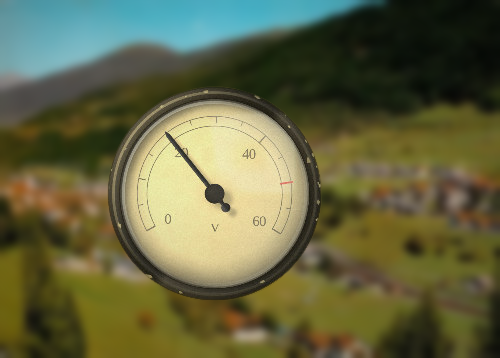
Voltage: V 20
